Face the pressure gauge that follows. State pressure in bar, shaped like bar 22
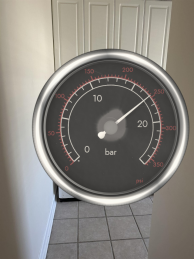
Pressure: bar 17
